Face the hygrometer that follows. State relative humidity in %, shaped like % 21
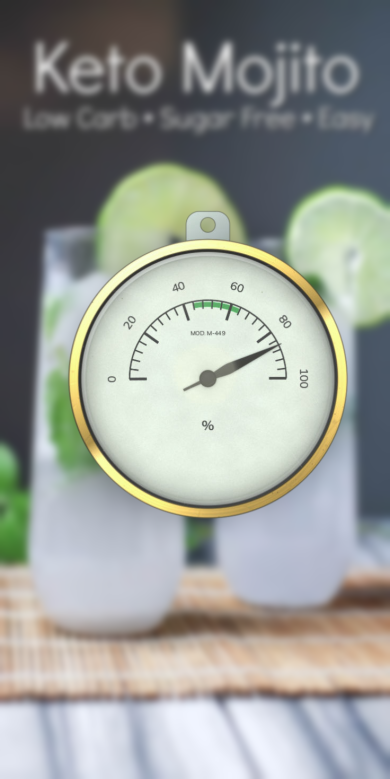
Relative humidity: % 86
